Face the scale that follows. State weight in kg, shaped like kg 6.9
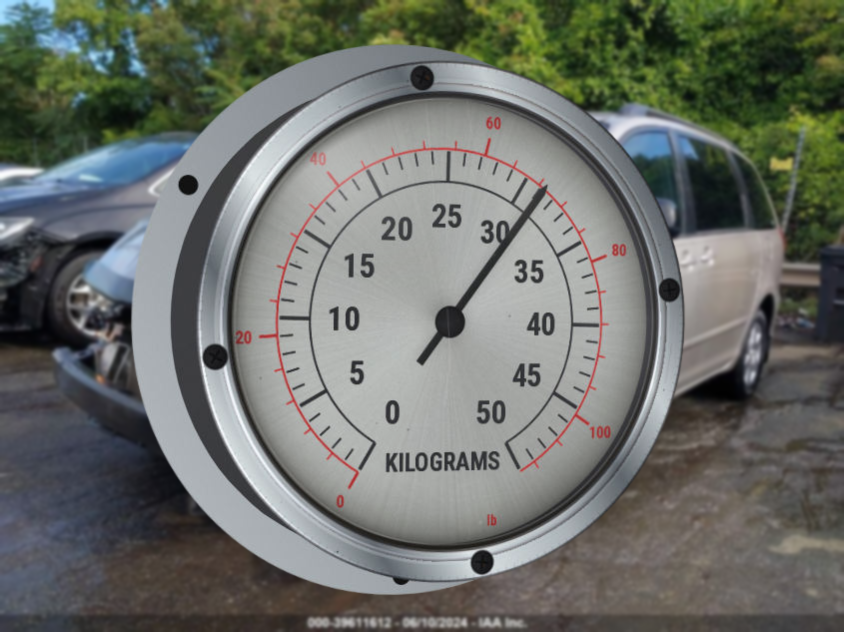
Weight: kg 31
